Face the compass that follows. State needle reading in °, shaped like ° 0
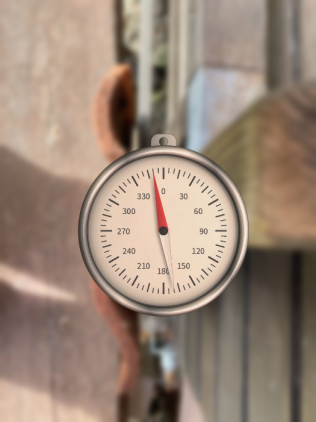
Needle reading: ° 350
